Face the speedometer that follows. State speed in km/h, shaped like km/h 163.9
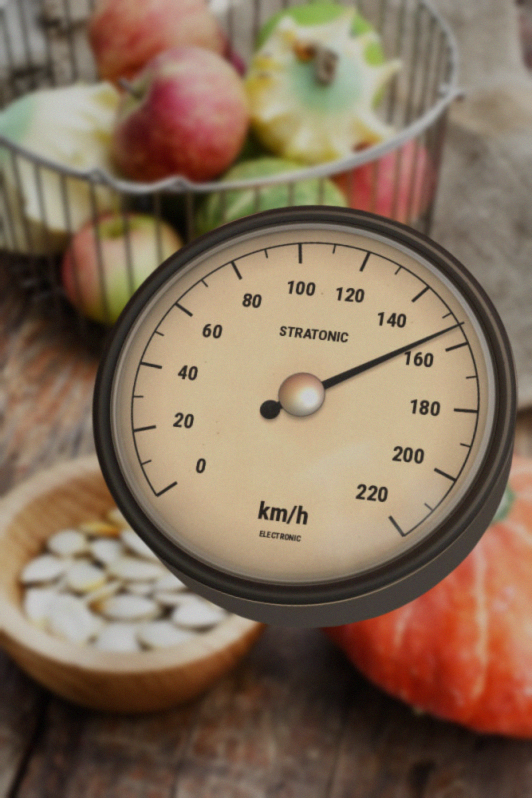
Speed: km/h 155
